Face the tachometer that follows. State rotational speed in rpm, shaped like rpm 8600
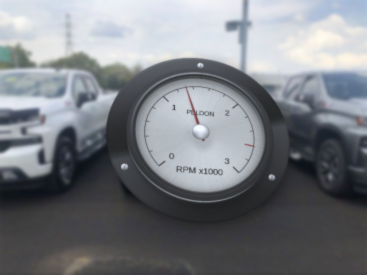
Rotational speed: rpm 1300
